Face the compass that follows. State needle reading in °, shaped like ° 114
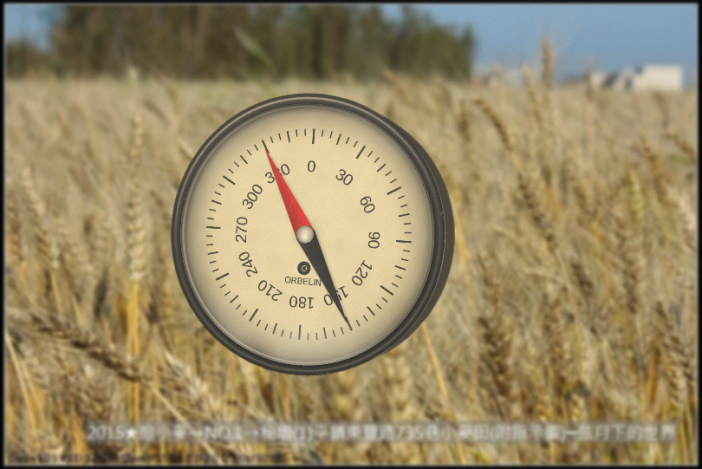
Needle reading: ° 330
